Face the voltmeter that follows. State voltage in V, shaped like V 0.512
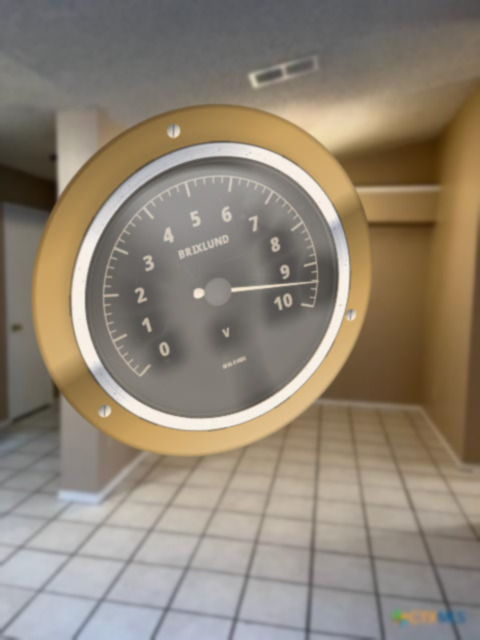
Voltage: V 9.4
